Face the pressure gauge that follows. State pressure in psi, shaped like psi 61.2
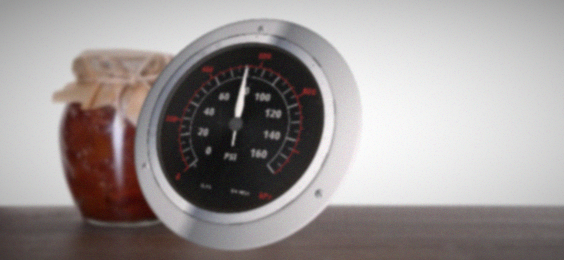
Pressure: psi 80
